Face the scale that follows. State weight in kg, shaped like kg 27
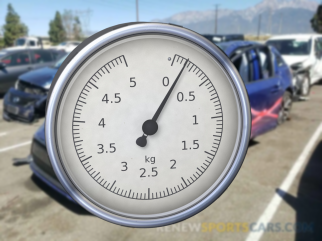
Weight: kg 0.15
